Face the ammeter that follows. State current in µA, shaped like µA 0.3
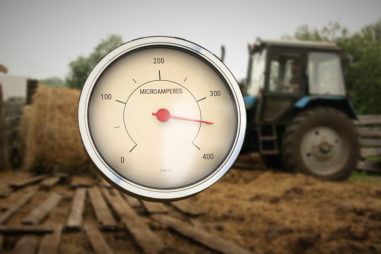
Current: µA 350
